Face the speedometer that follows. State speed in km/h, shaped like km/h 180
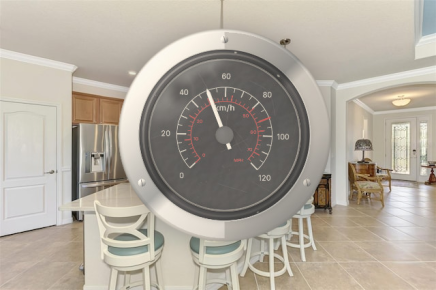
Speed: km/h 50
